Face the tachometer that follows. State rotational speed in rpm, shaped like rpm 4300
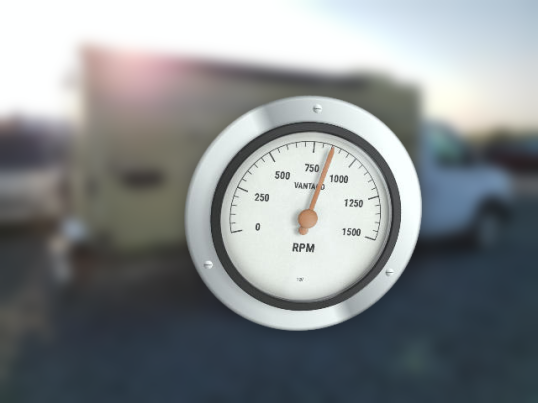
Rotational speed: rpm 850
